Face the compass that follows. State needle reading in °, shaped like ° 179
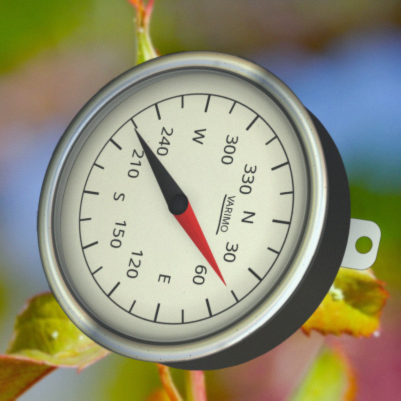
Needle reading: ° 45
